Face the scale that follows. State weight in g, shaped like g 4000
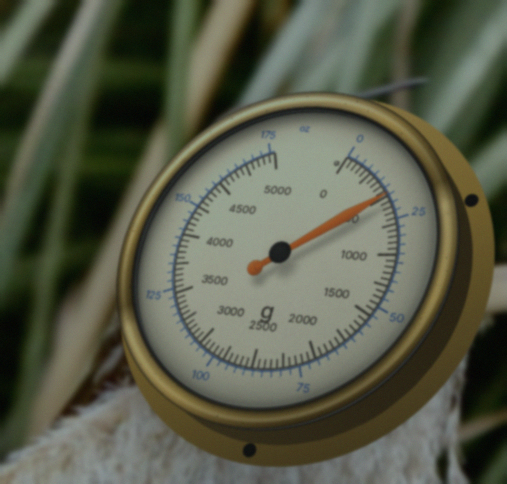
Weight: g 500
